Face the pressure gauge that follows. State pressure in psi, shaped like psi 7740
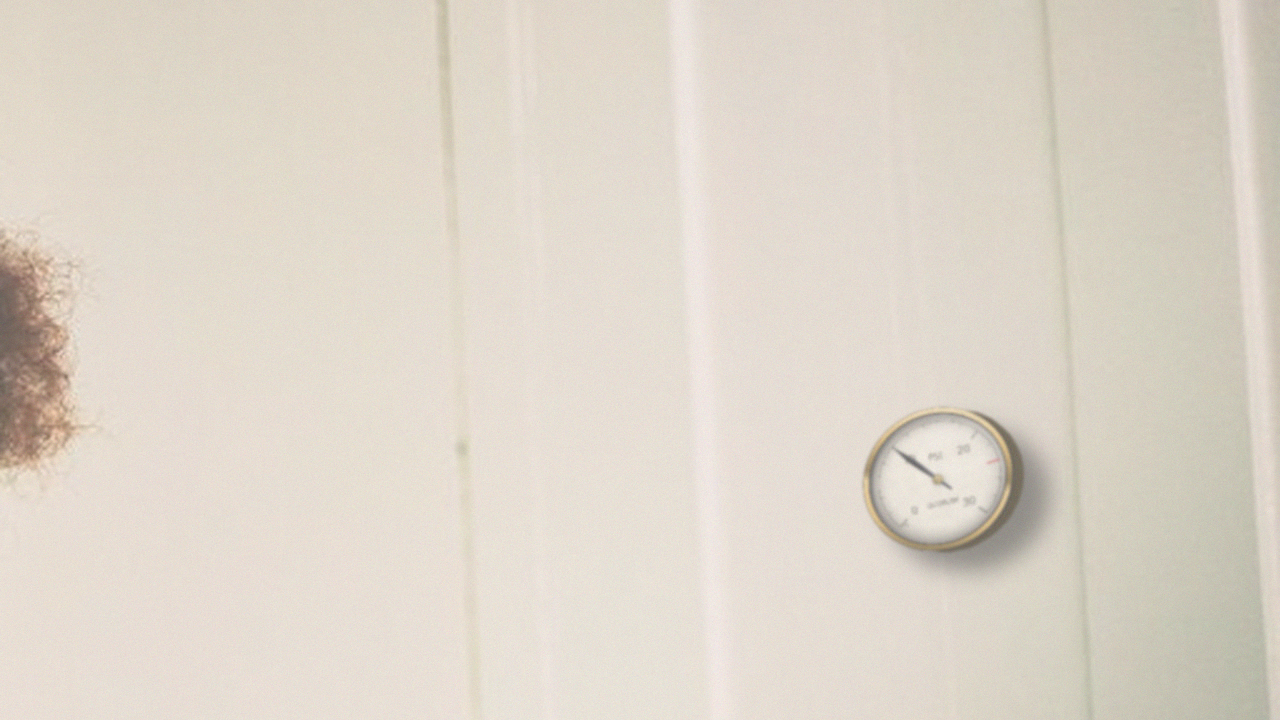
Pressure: psi 10
